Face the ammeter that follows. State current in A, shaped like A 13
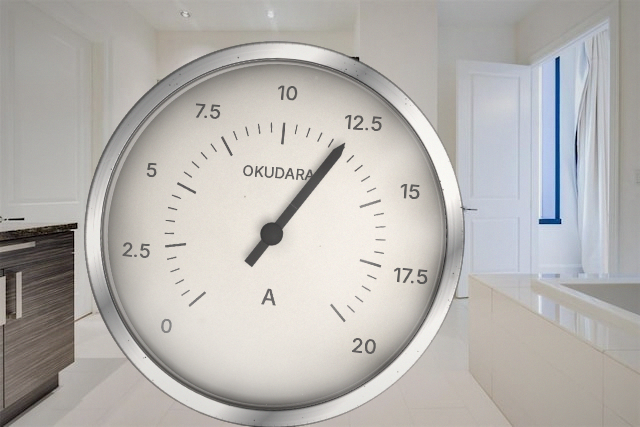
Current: A 12.5
